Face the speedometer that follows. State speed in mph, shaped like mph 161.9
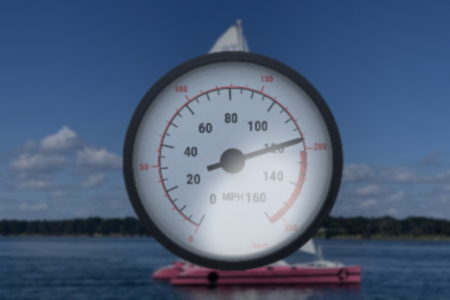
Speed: mph 120
